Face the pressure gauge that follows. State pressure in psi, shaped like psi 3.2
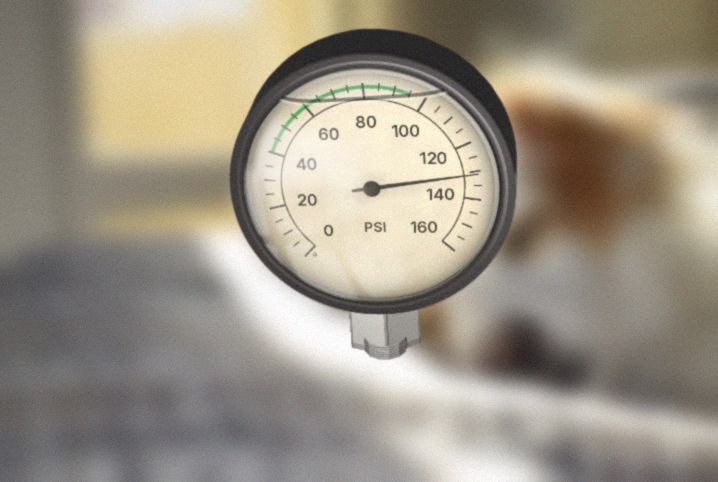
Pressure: psi 130
